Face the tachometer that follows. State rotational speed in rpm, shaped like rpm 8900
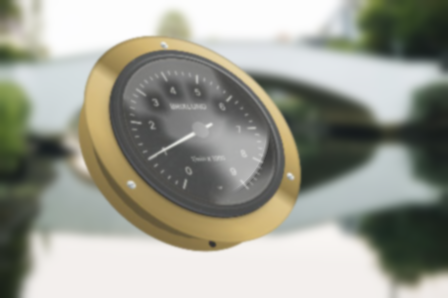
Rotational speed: rpm 1000
